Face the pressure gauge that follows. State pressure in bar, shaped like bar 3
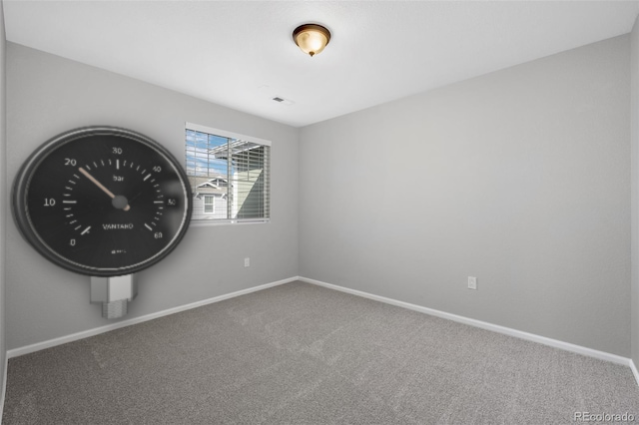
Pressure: bar 20
